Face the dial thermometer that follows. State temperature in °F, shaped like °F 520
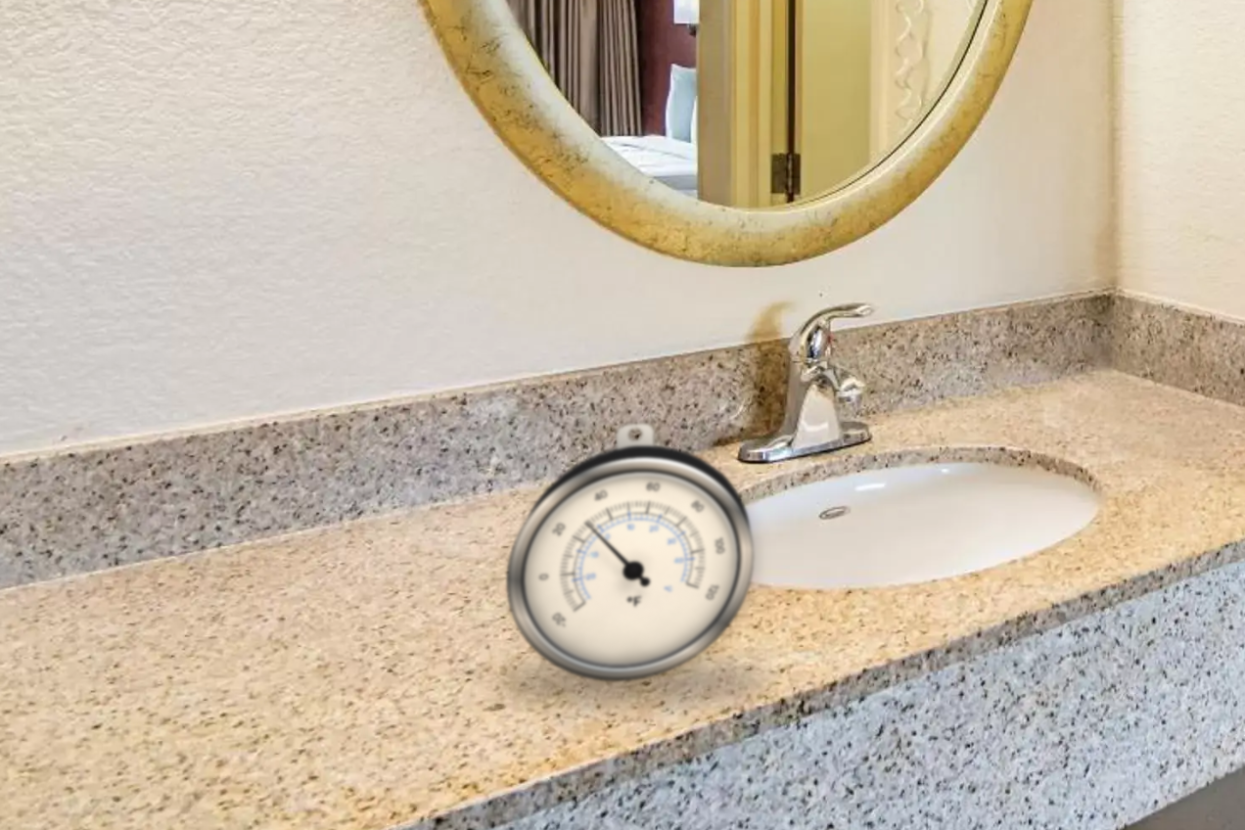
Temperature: °F 30
